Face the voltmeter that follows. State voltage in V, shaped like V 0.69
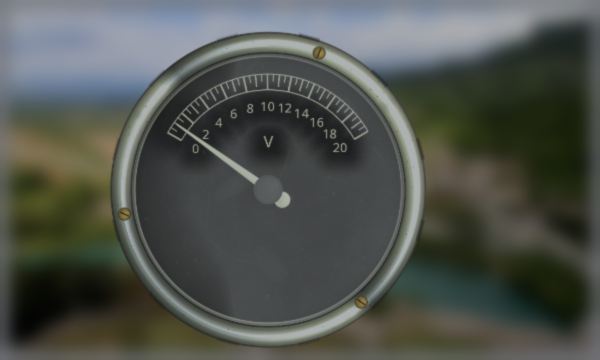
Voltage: V 1
